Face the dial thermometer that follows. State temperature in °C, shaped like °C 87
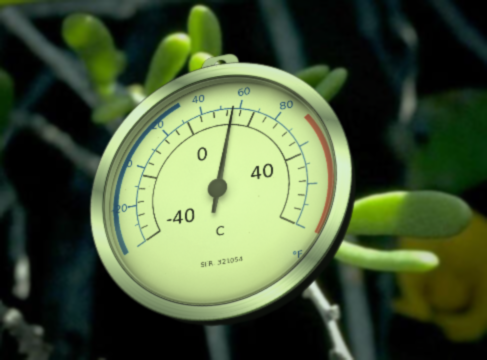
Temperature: °C 14
